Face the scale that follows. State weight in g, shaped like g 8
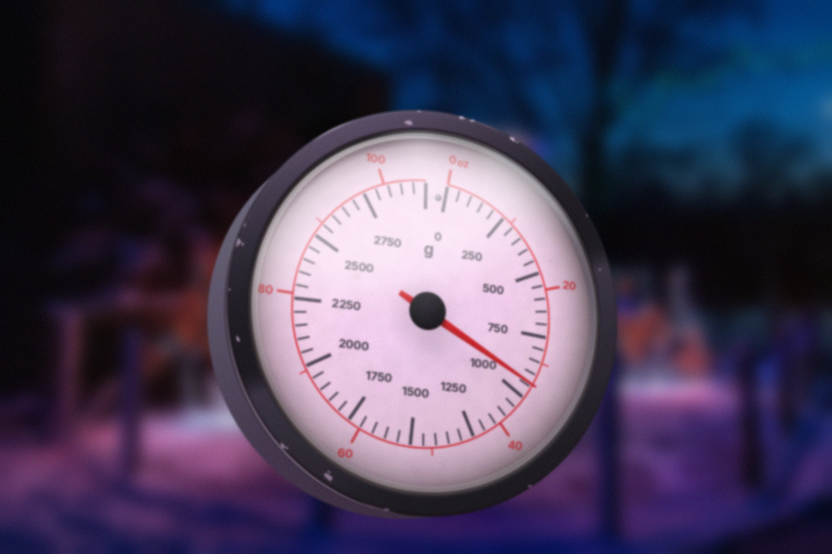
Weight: g 950
